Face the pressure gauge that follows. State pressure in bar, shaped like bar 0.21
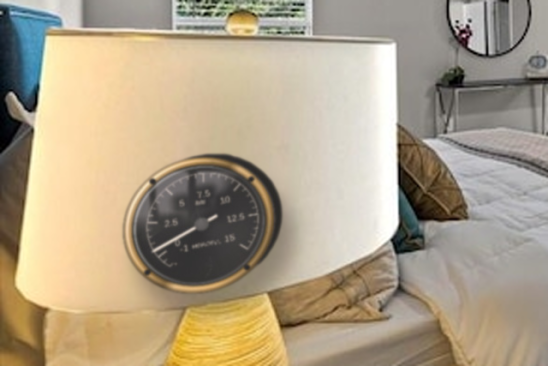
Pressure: bar 0.5
